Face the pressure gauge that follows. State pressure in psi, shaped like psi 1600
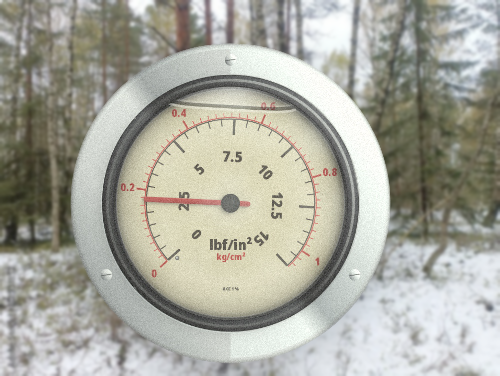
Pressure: psi 2.5
